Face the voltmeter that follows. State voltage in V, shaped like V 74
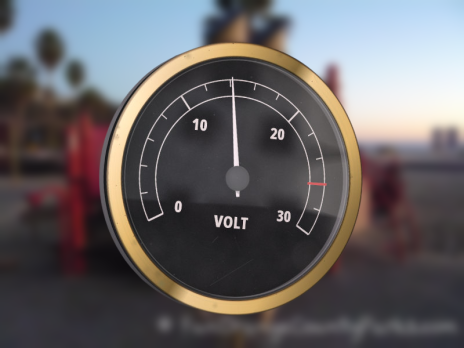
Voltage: V 14
